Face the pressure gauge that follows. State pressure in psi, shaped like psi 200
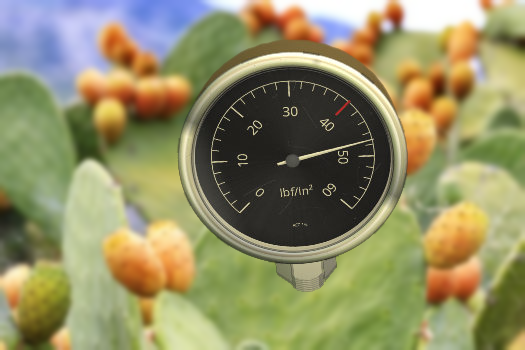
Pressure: psi 47
